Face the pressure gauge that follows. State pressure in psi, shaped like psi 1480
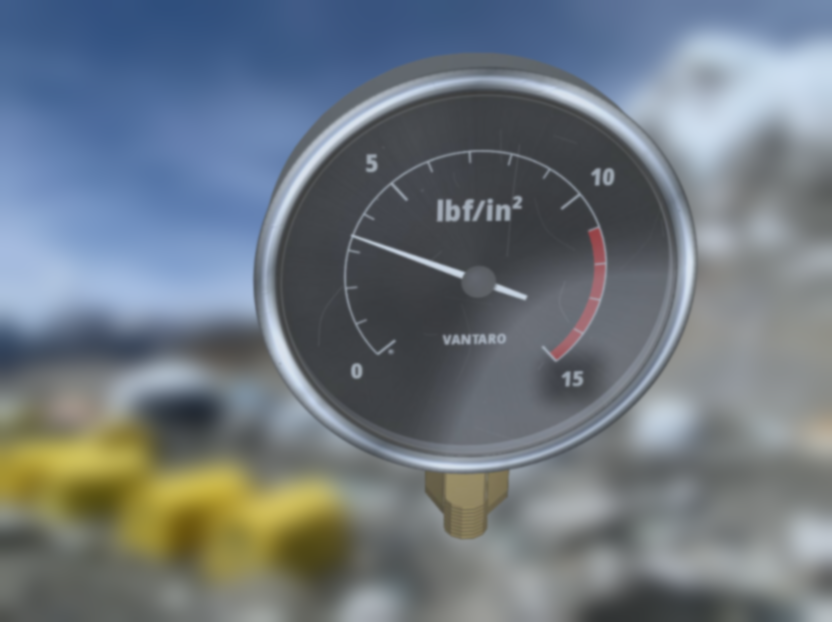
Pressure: psi 3.5
